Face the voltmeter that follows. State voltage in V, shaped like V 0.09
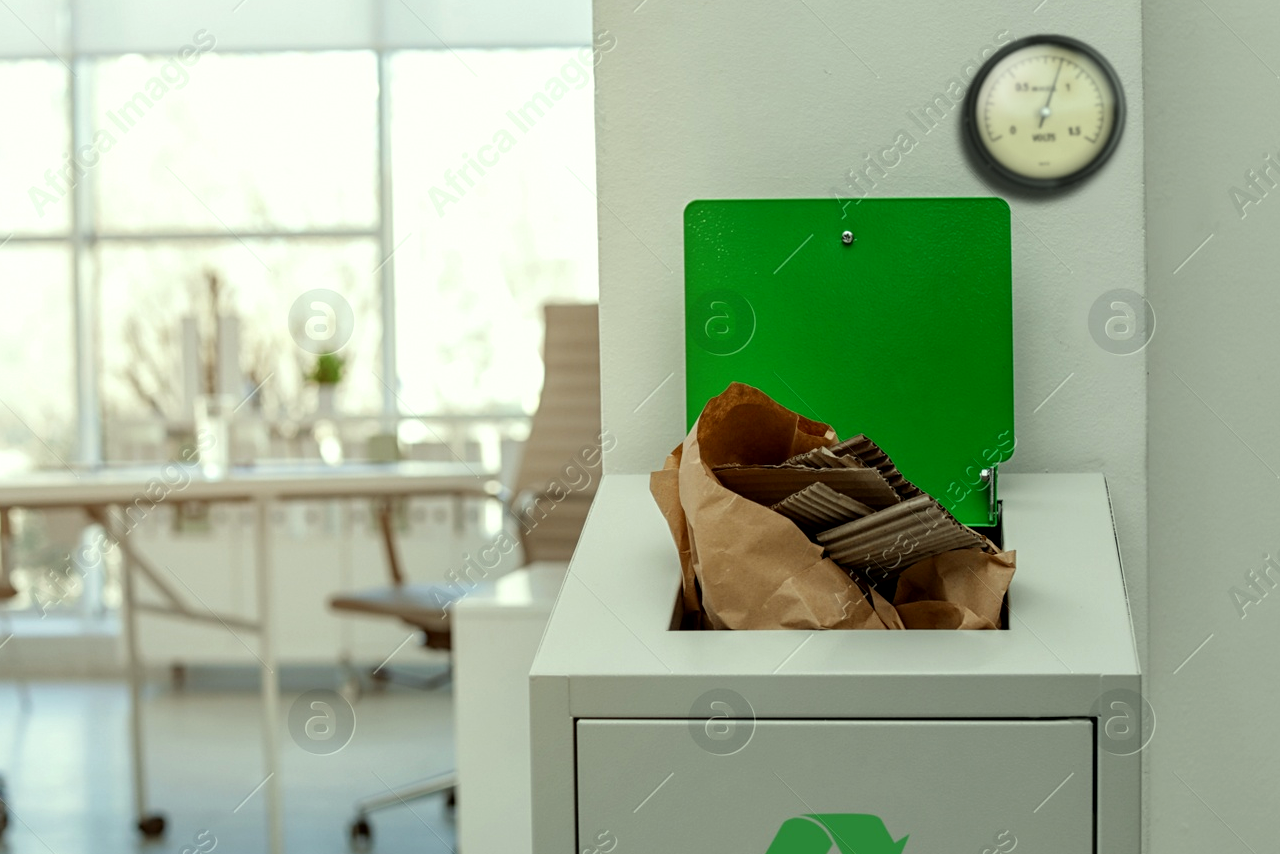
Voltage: V 0.85
